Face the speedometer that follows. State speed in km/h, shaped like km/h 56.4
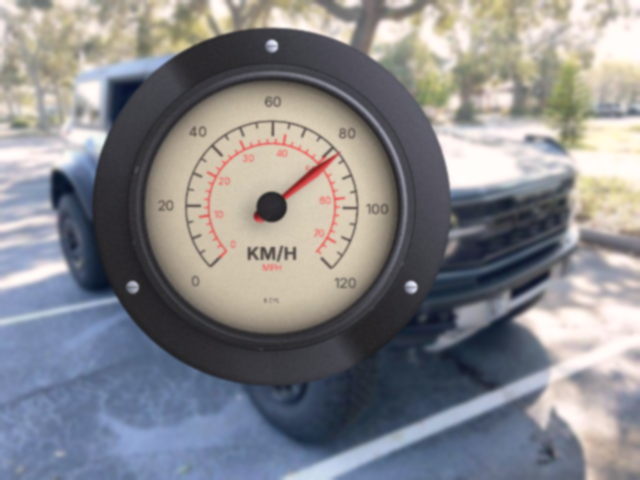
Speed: km/h 82.5
